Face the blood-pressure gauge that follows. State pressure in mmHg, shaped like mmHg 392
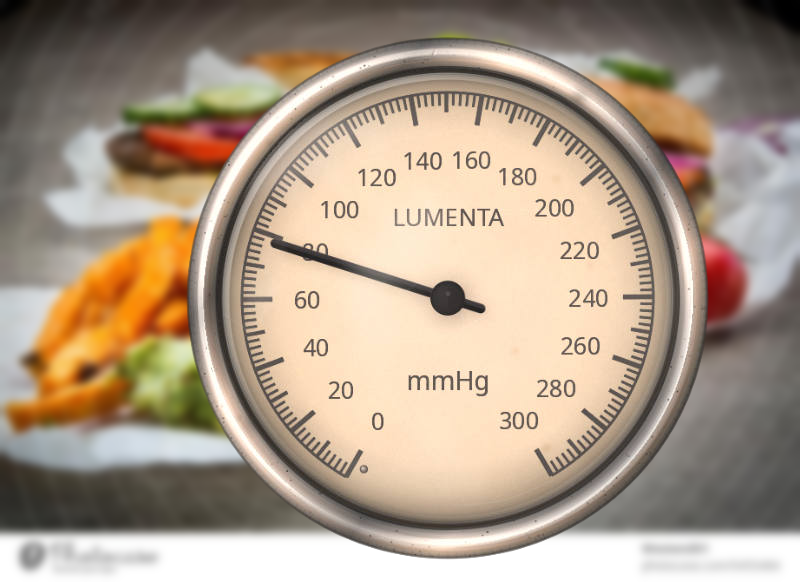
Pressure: mmHg 78
